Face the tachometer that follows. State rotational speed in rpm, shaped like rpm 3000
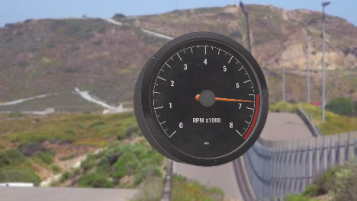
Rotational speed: rpm 6750
